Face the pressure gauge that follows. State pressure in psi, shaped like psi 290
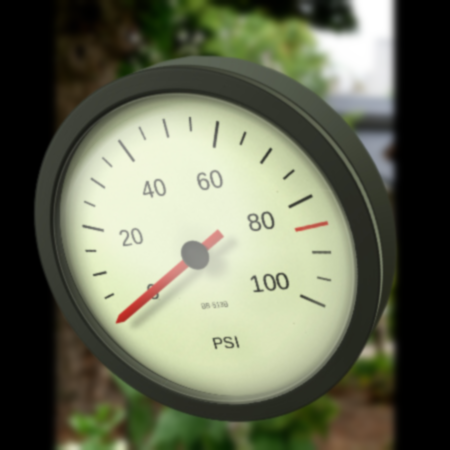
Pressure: psi 0
